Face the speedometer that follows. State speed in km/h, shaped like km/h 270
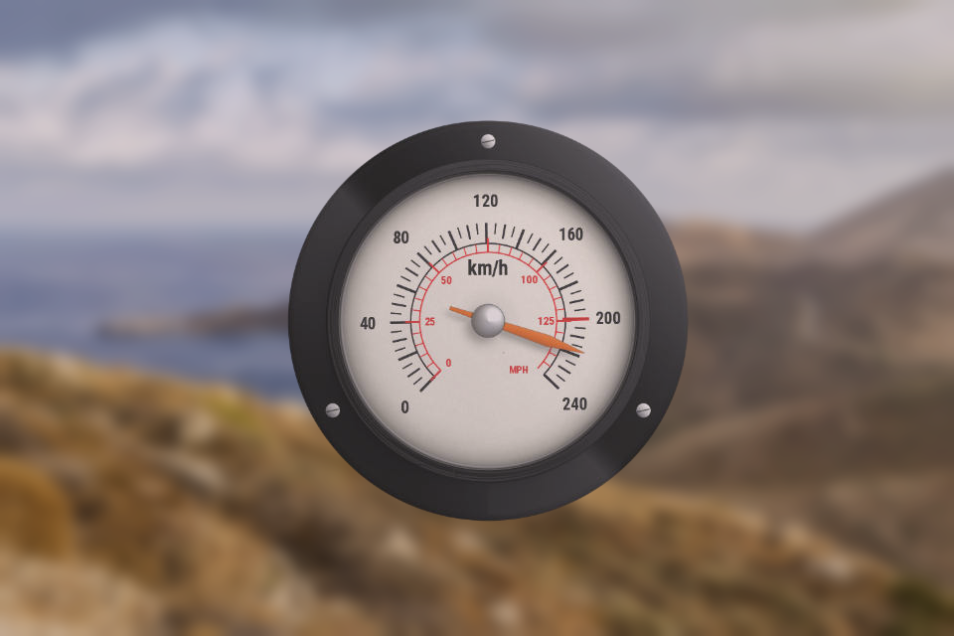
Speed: km/h 217.5
